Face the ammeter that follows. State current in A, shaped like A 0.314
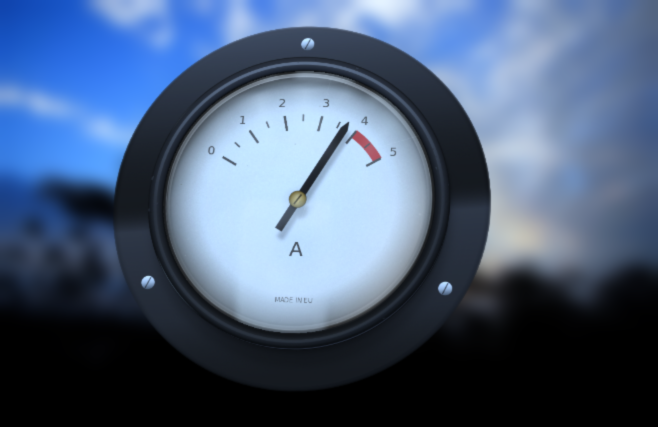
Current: A 3.75
